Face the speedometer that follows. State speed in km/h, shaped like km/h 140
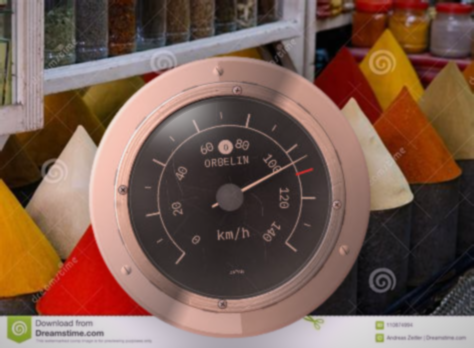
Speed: km/h 105
